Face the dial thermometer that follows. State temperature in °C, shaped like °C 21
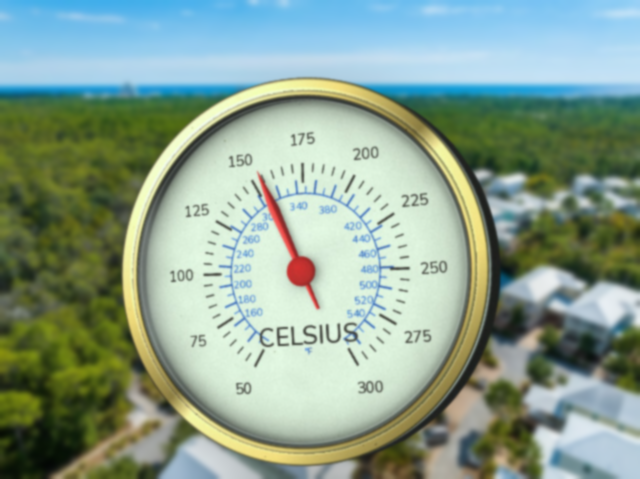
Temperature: °C 155
